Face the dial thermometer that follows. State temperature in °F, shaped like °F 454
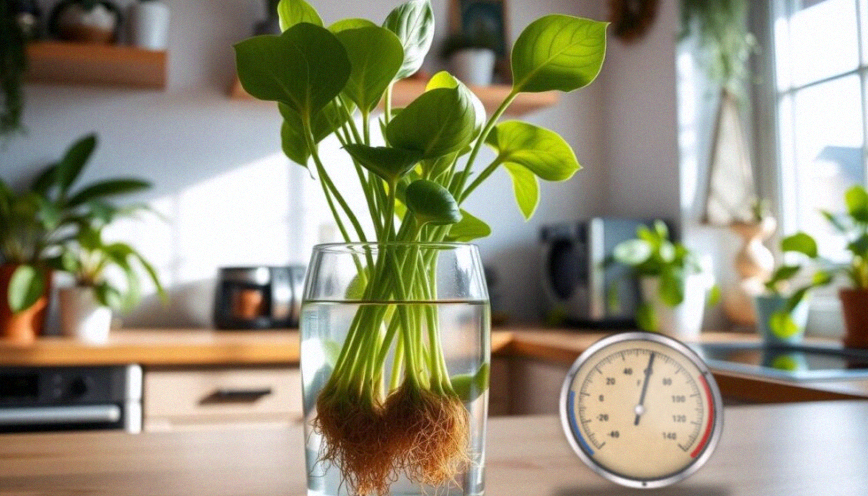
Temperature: °F 60
